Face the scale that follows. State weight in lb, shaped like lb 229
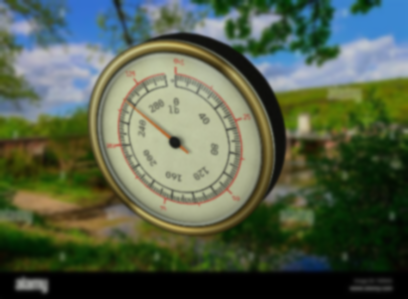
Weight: lb 260
